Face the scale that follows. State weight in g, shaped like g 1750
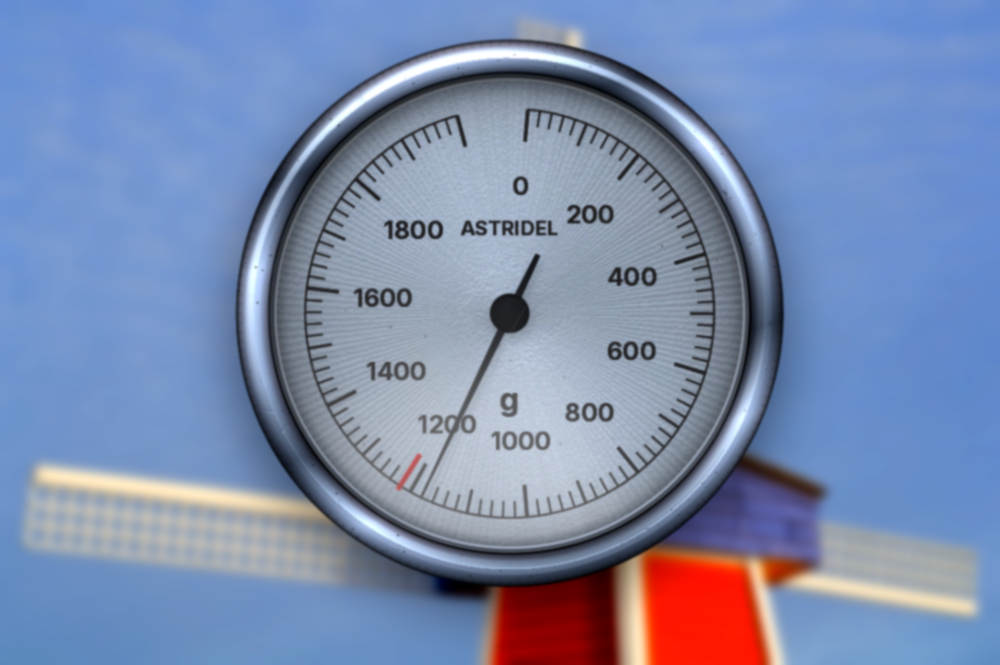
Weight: g 1180
